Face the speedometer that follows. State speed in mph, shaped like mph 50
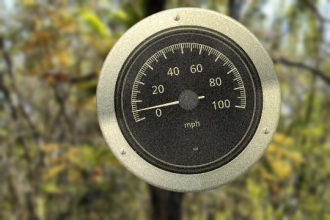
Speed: mph 5
